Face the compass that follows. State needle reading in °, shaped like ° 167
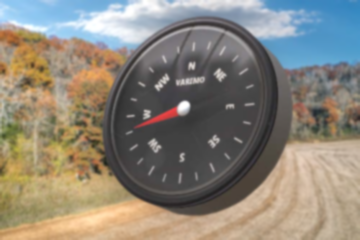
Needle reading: ° 255
